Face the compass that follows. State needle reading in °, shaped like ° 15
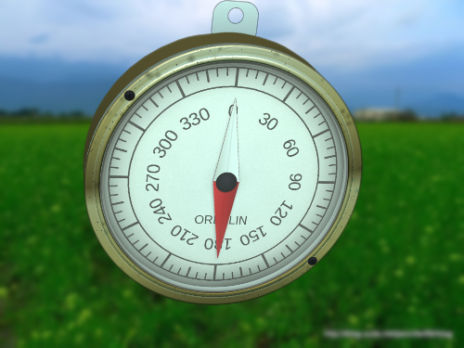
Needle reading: ° 180
